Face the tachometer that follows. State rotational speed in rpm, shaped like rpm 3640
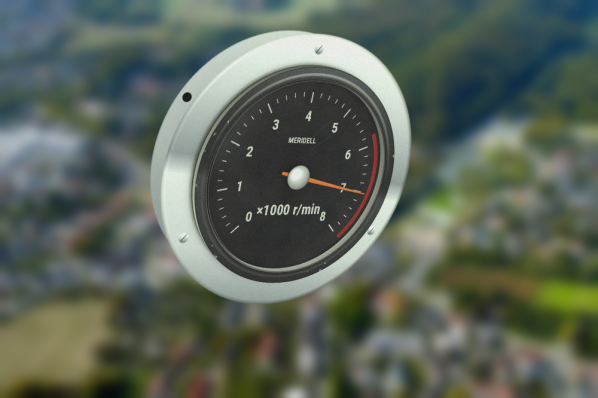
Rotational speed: rpm 7000
